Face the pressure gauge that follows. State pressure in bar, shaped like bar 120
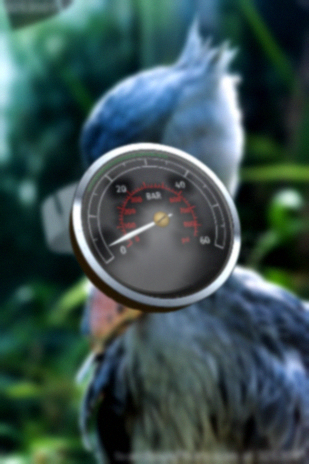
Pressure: bar 2.5
